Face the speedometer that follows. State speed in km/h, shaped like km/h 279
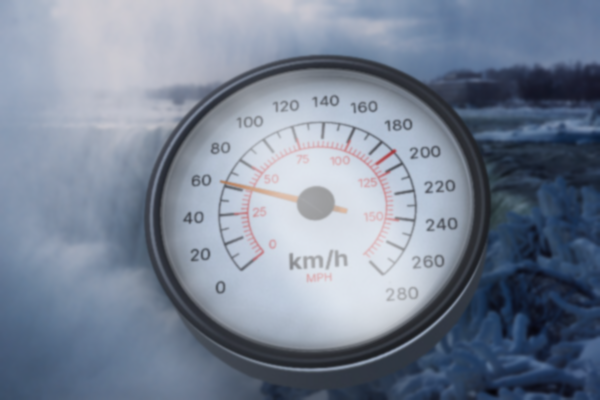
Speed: km/h 60
